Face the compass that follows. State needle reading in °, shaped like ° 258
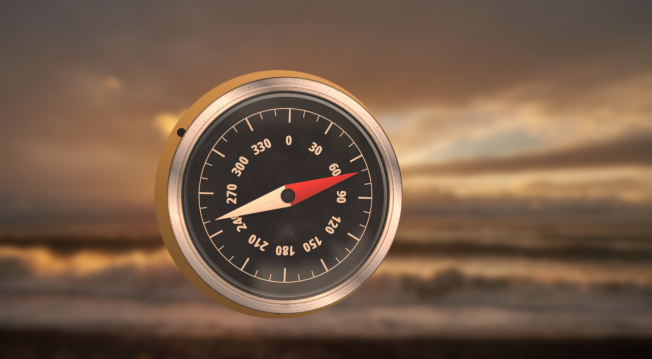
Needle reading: ° 70
